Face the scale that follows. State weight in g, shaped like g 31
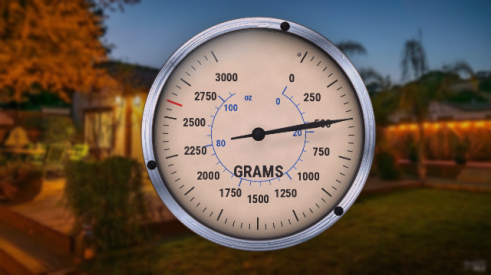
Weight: g 500
